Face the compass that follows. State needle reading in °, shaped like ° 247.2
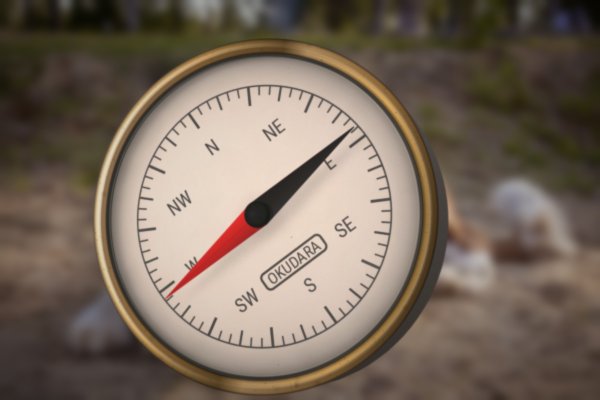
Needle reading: ° 265
